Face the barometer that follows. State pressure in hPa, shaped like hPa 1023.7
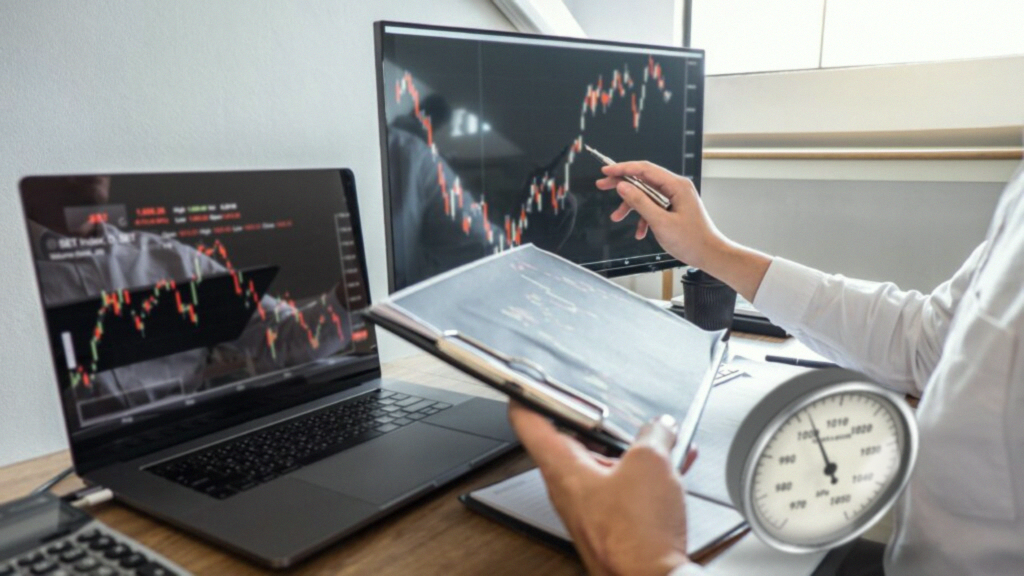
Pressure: hPa 1002
